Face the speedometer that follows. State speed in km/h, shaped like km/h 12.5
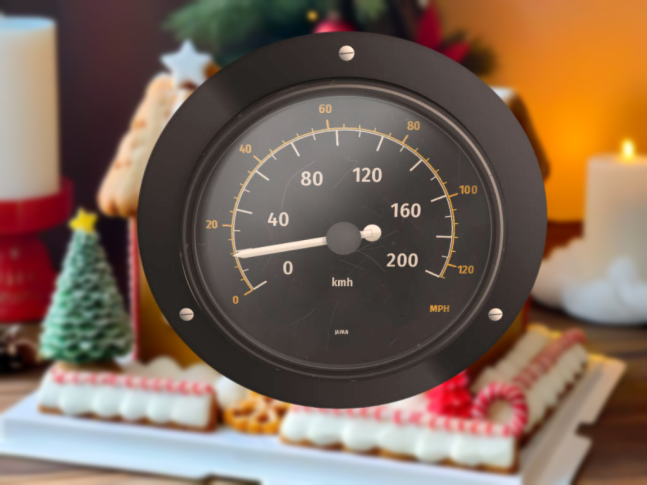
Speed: km/h 20
